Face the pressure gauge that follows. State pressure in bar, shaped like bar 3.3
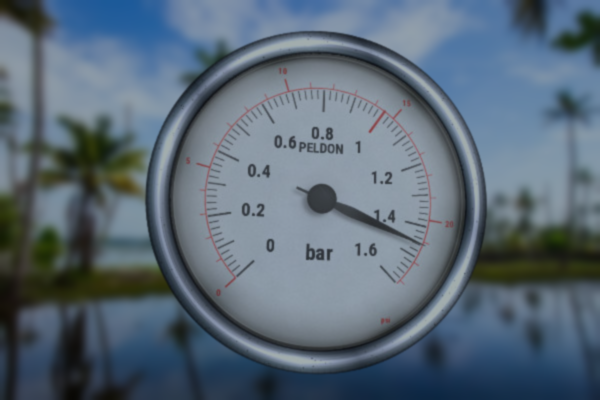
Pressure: bar 1.46
